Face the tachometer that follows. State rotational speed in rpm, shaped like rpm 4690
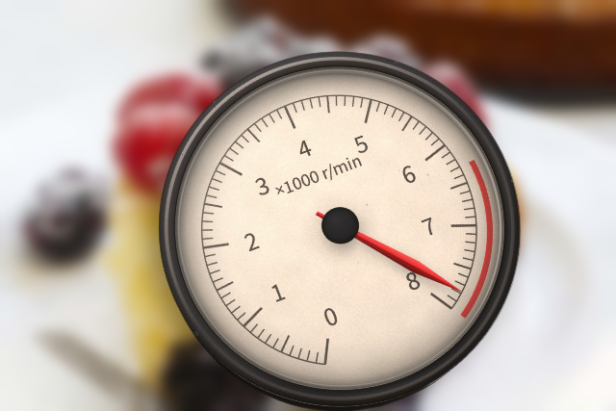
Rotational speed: rpm 7800
